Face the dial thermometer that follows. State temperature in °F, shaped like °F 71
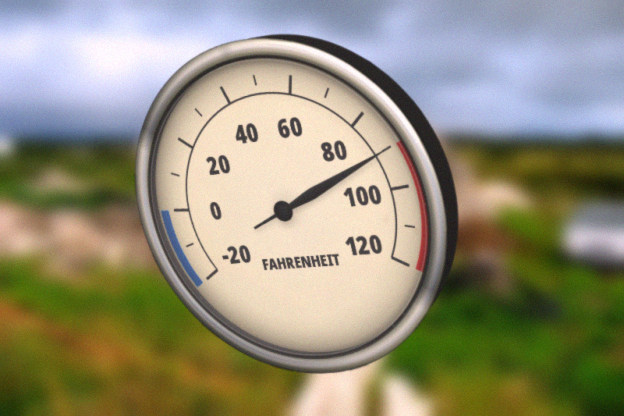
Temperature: °F 90
